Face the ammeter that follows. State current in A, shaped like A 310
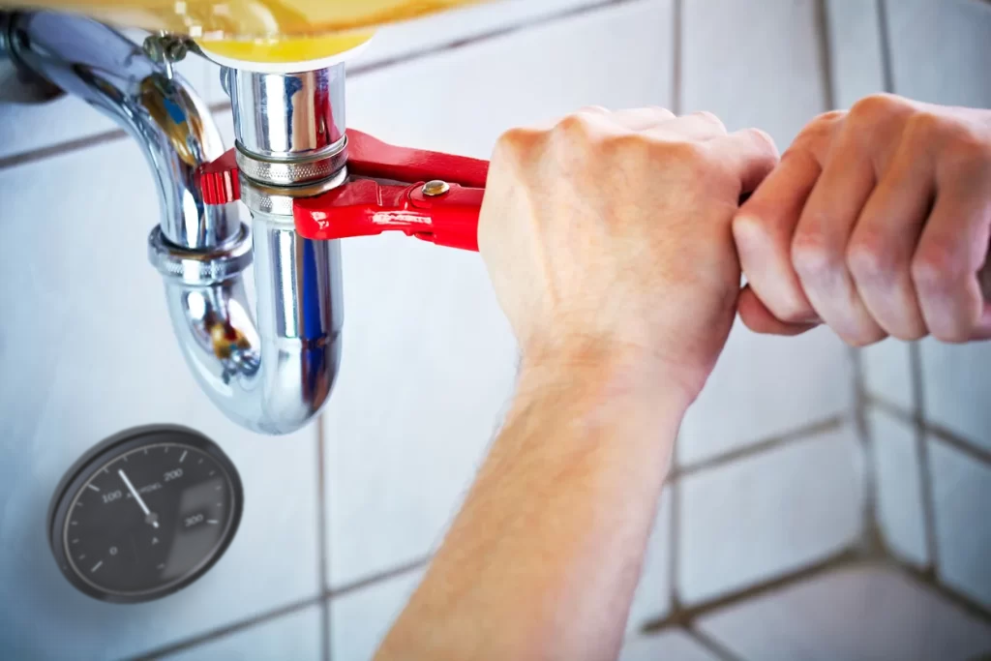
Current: A 130
